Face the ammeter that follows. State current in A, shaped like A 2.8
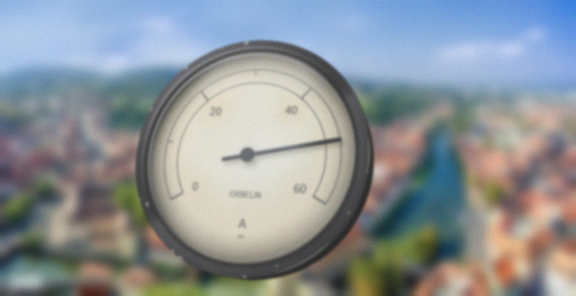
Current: A 50
